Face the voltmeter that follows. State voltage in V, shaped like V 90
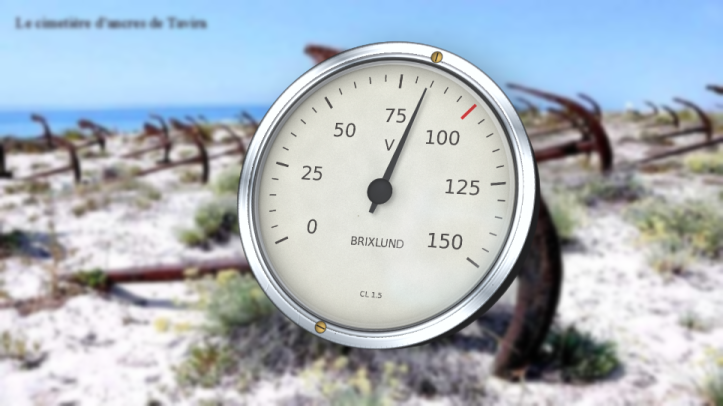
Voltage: V 85
